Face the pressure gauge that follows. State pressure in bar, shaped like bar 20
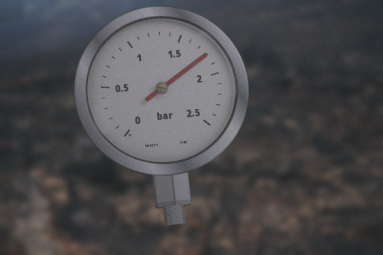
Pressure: bar 1.8
